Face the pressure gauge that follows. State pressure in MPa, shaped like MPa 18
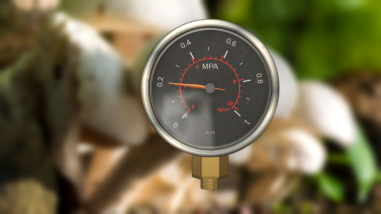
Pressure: MPa 0.2
